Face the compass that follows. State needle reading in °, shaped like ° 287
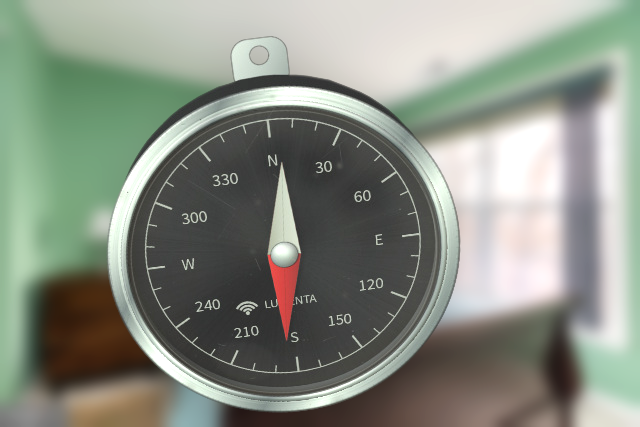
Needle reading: ° 185
